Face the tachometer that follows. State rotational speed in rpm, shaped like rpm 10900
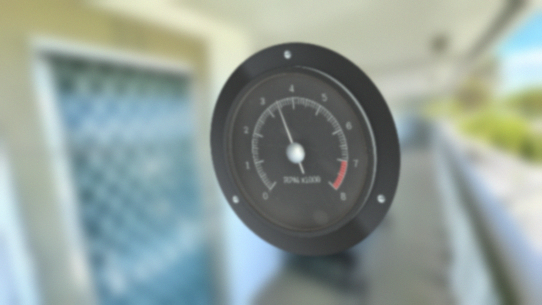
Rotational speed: rpm 3500
